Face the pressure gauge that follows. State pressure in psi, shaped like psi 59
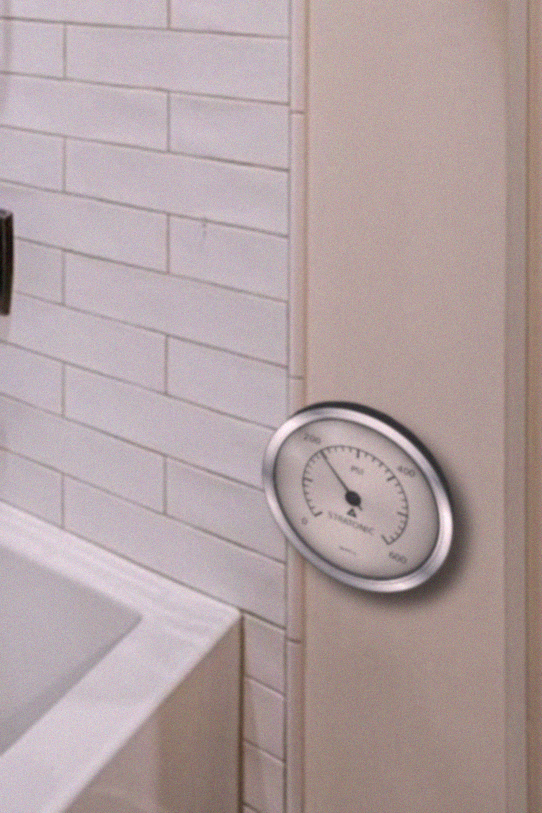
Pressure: psi 200
